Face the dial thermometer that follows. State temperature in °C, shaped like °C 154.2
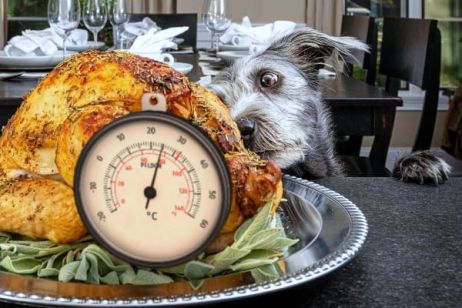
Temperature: °C 25
